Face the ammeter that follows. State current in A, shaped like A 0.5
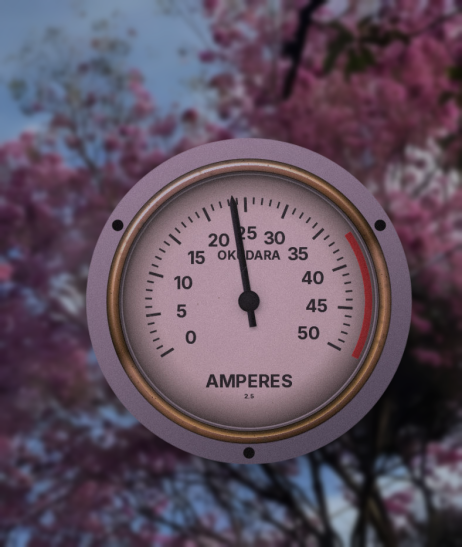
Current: A 23.5
